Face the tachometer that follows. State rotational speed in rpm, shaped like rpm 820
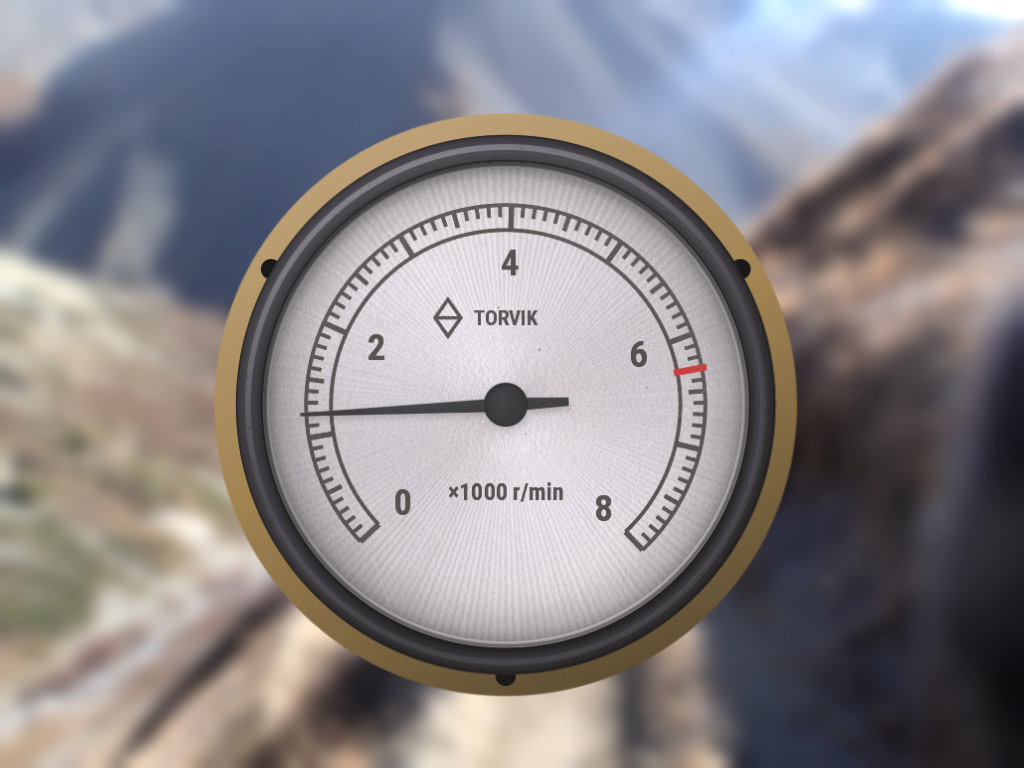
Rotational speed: rpm 1200
